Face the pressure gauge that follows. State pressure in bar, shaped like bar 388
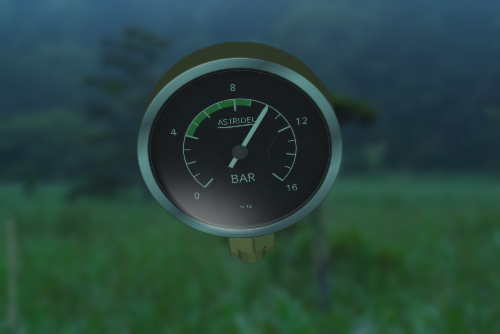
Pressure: bar 10
